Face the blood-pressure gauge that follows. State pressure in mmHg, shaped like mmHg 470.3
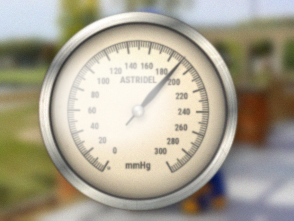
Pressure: mmHg 190
